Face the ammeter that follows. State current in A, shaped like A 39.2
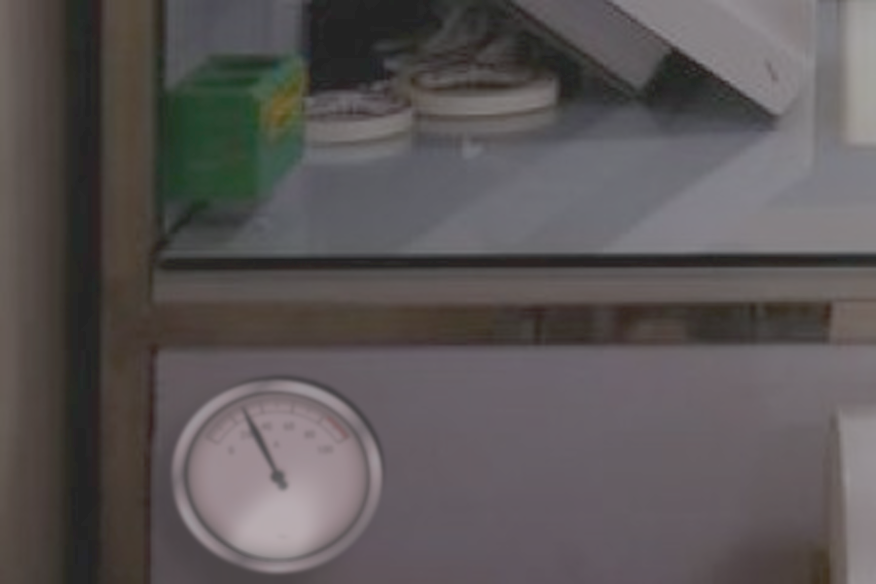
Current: A 30
